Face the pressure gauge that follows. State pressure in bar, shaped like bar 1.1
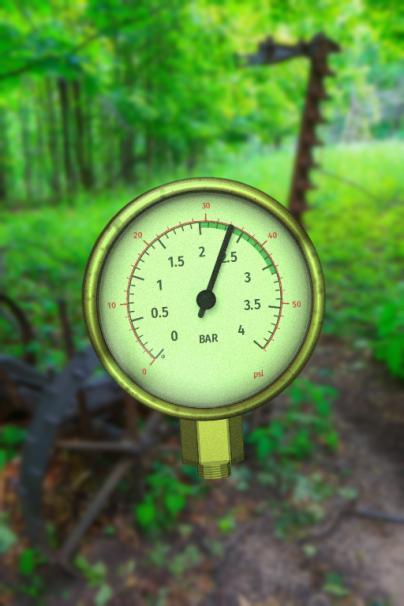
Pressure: bar 2.35
